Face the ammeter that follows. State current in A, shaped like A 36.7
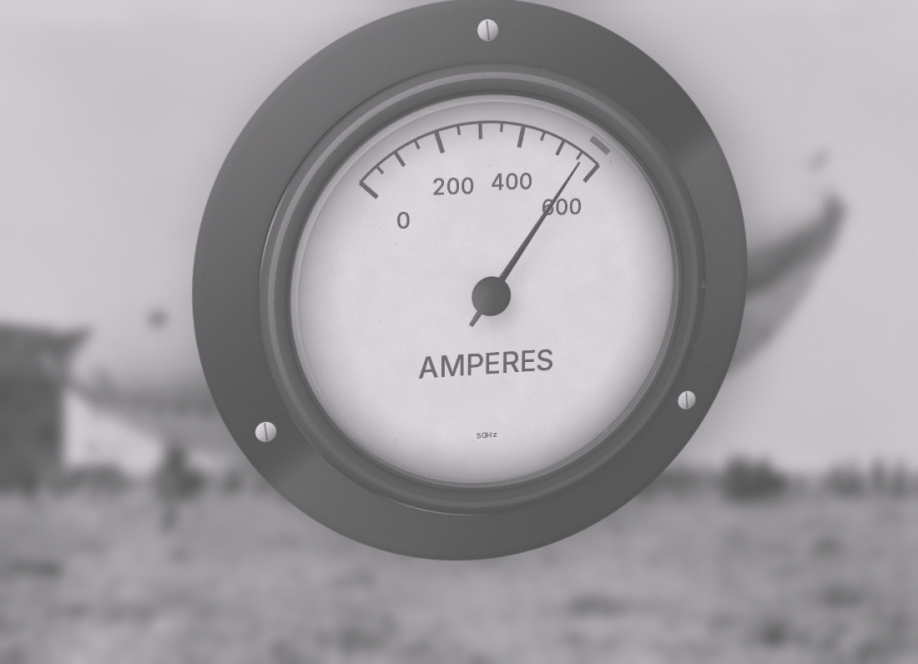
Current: A 550
